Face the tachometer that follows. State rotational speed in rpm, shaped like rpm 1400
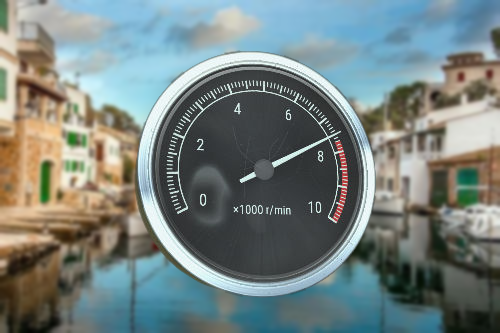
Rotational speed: rpm 7500
